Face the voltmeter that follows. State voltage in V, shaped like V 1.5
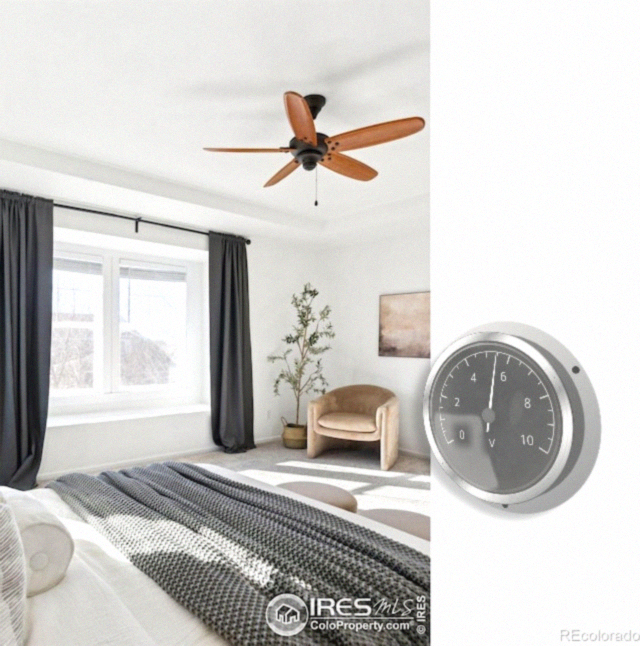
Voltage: V 5.5
